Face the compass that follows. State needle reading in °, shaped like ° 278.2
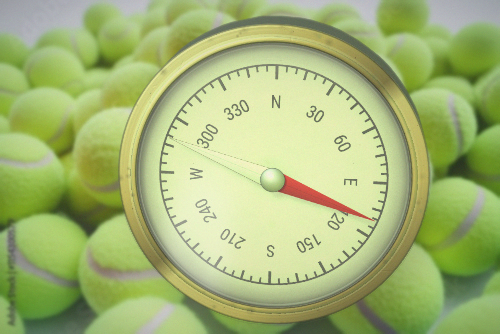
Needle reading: ° 110
